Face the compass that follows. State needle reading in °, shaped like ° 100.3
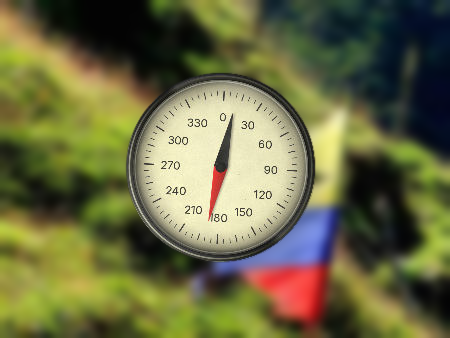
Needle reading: ° 190
